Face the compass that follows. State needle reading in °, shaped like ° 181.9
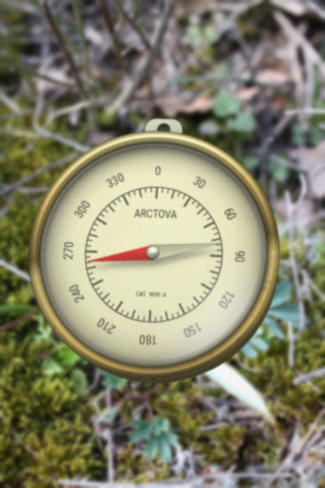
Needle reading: ° 260
